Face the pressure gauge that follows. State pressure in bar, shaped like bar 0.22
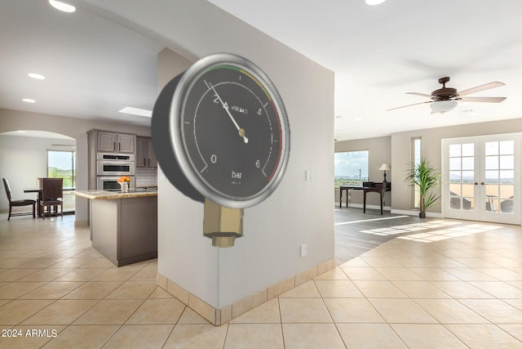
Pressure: bar 2
